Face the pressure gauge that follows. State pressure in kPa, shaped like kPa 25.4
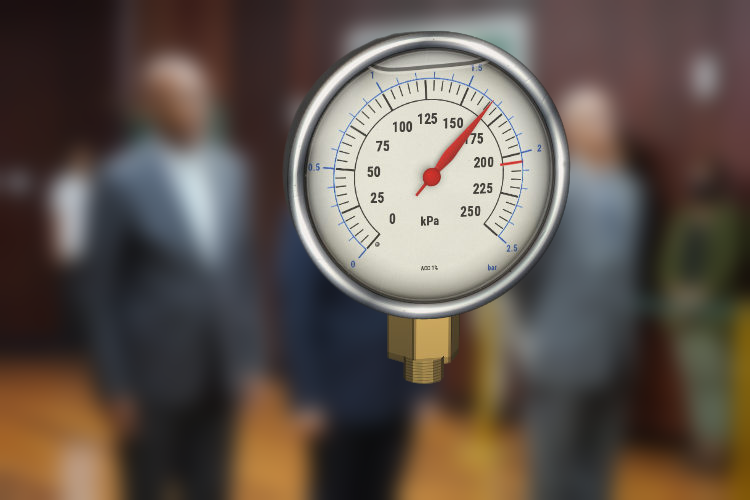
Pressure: kPa 165
